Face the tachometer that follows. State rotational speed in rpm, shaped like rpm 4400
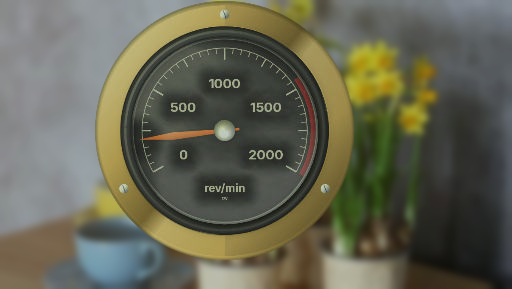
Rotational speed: rpm 200
